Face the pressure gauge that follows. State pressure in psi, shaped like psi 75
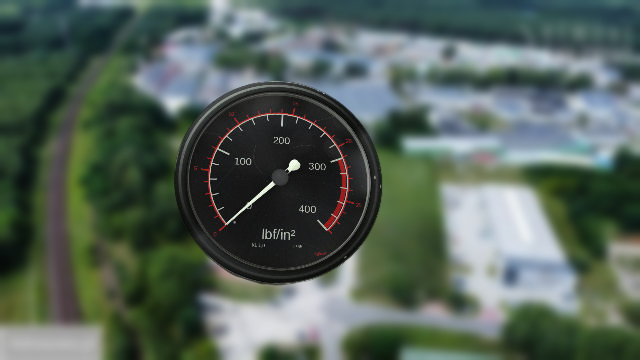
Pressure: psi 0
